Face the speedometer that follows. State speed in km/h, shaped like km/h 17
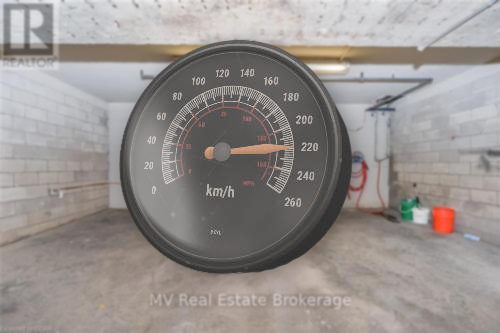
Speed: km/h 220
